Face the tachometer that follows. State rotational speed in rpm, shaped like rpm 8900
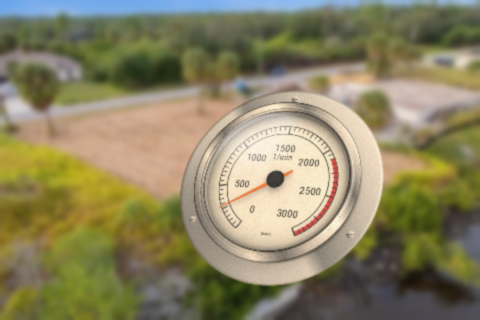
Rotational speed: rpm 250
